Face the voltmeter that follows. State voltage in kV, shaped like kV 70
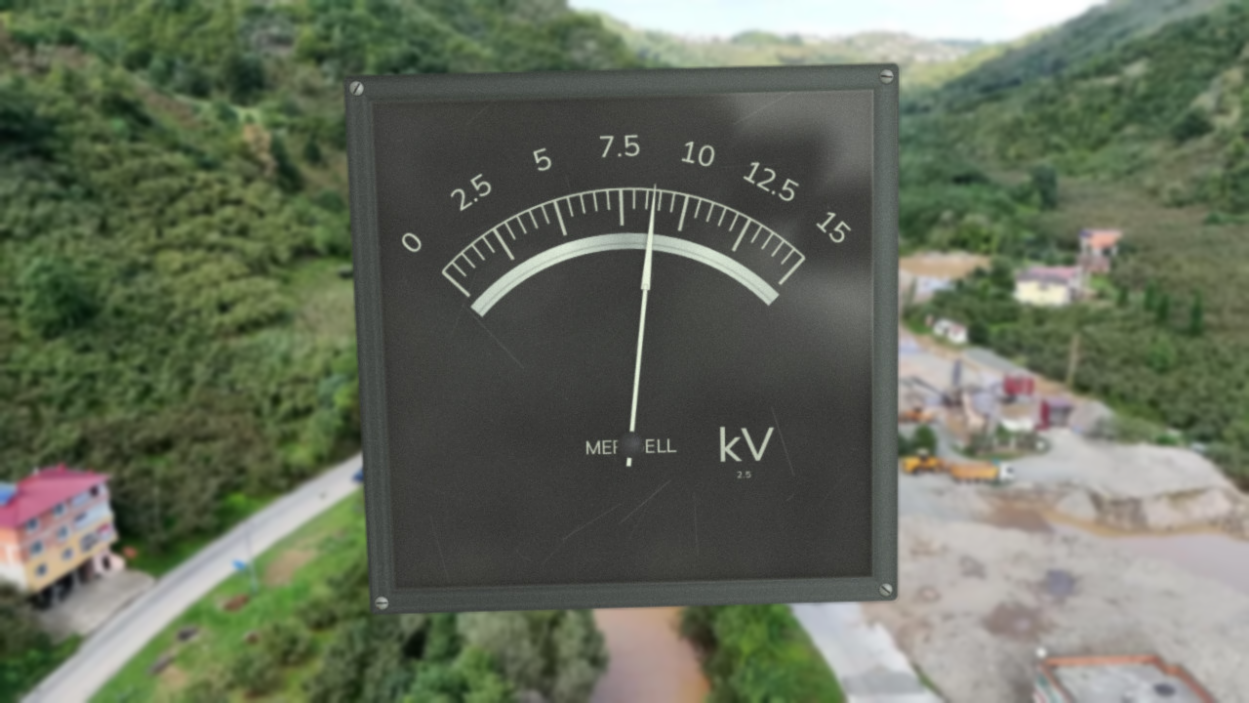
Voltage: kV 8.75
